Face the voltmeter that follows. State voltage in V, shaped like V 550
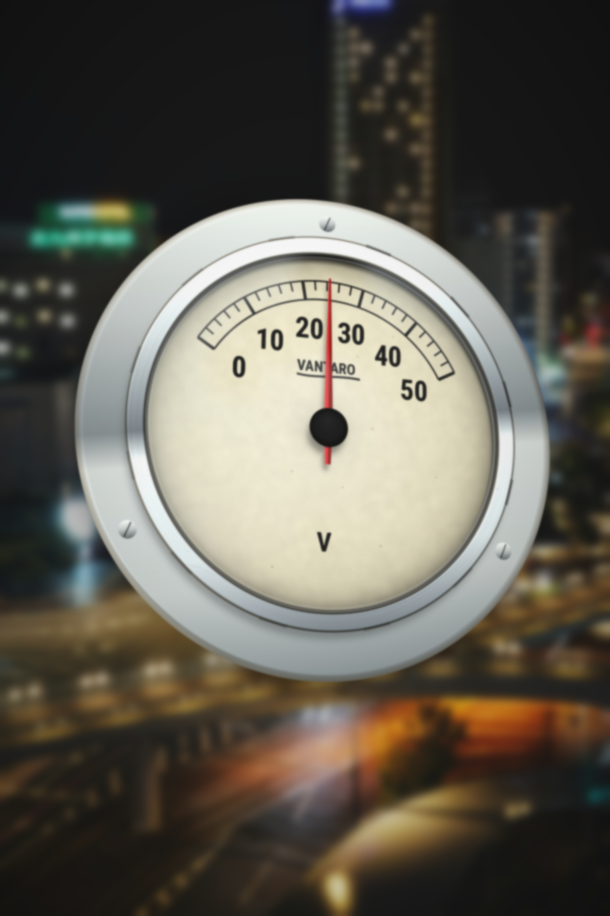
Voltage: V 24
